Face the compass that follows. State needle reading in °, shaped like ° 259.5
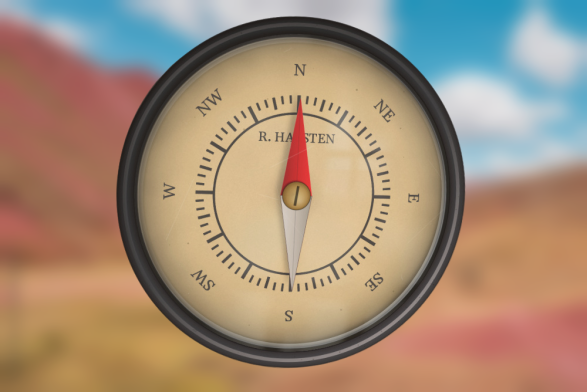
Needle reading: ° 0
